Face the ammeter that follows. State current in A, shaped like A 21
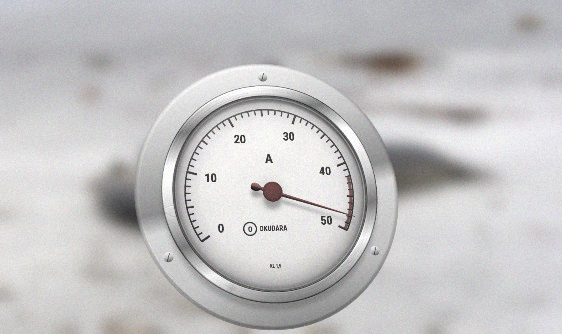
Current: A 48
